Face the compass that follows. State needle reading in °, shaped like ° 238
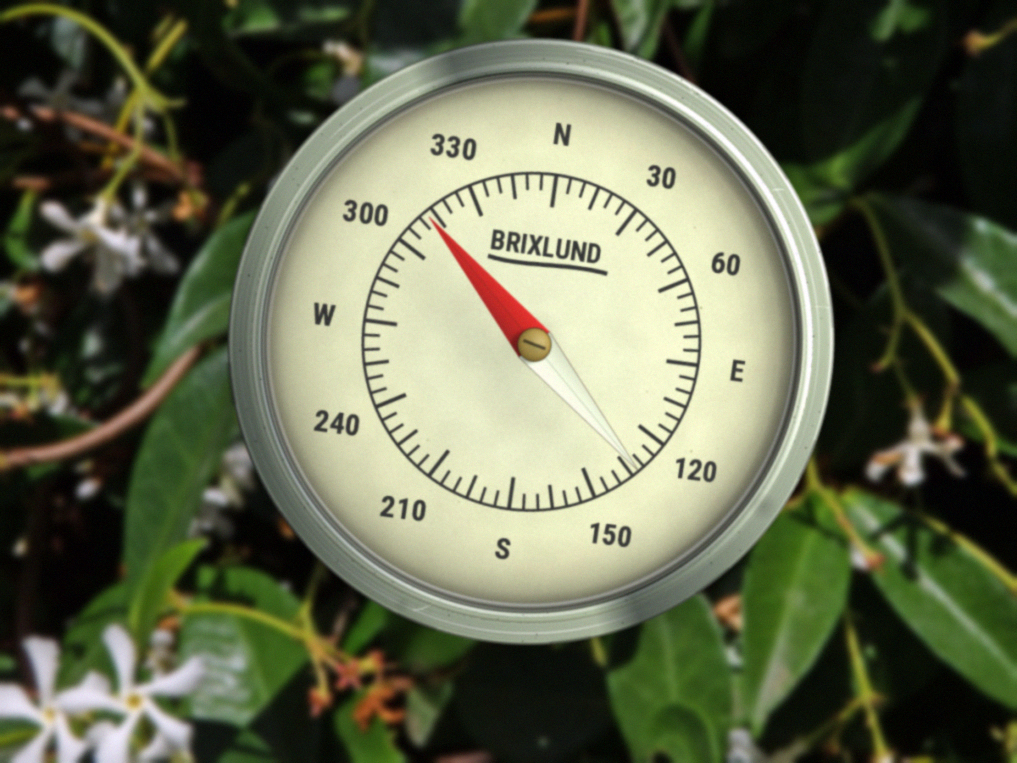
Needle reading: ° 312.5
